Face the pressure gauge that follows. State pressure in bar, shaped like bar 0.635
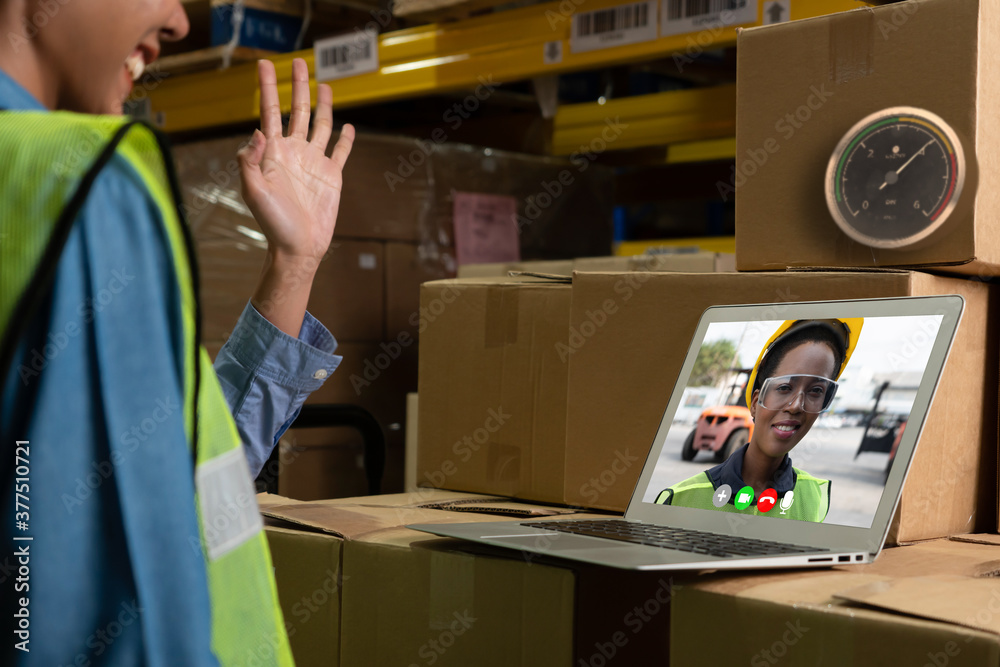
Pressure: bar 4
